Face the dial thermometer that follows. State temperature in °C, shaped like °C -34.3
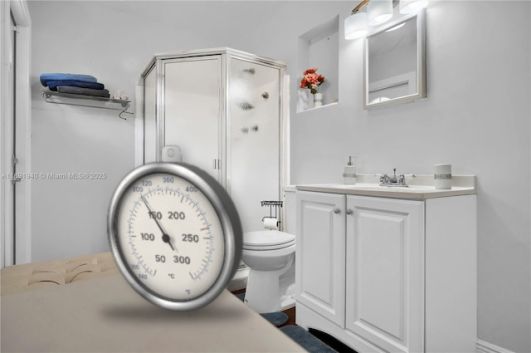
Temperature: °C 150
